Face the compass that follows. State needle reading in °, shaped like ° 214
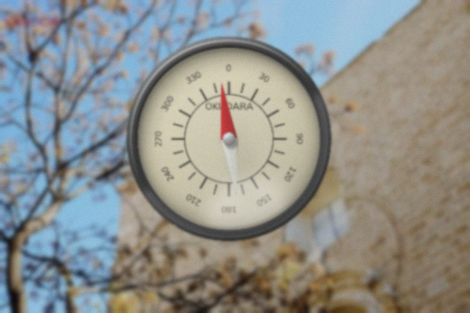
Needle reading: ° 352.5
